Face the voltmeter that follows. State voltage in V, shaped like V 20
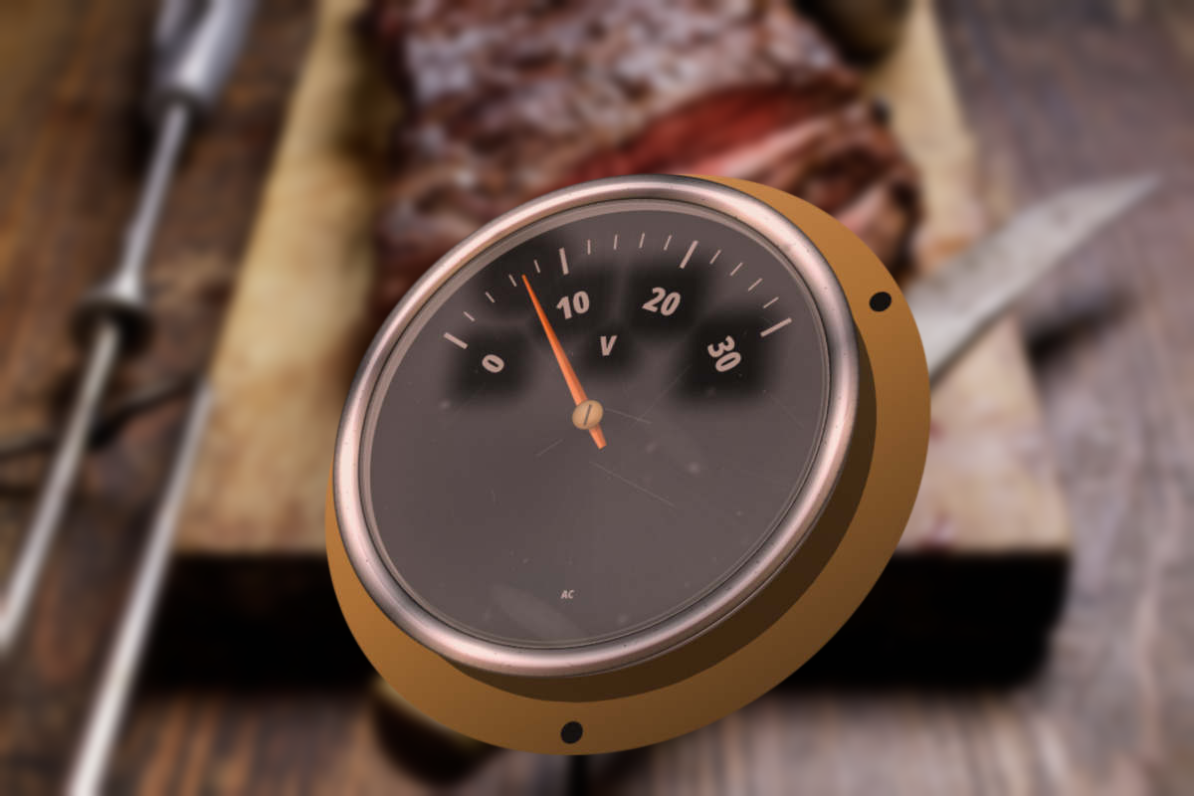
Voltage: V 7
